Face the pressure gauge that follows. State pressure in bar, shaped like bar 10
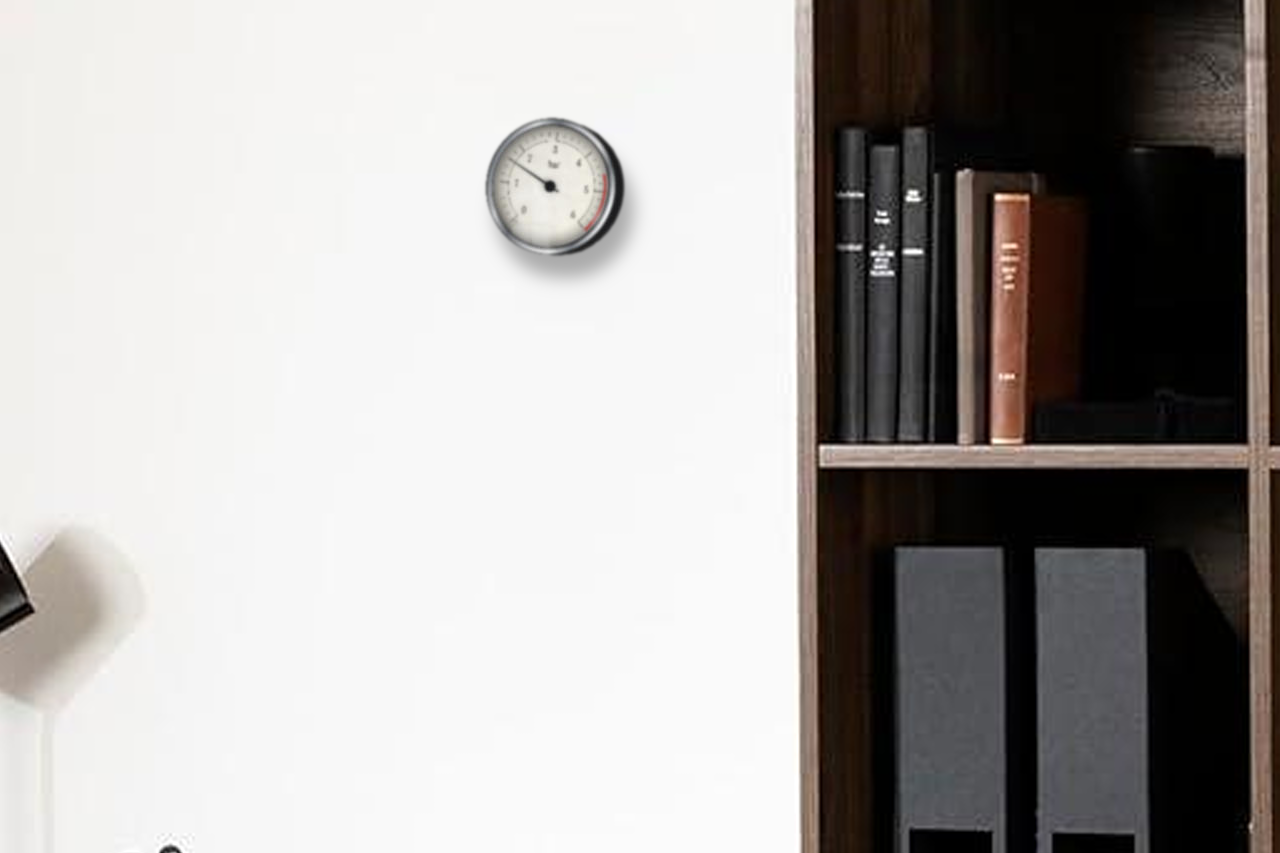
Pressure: bar 1.6
